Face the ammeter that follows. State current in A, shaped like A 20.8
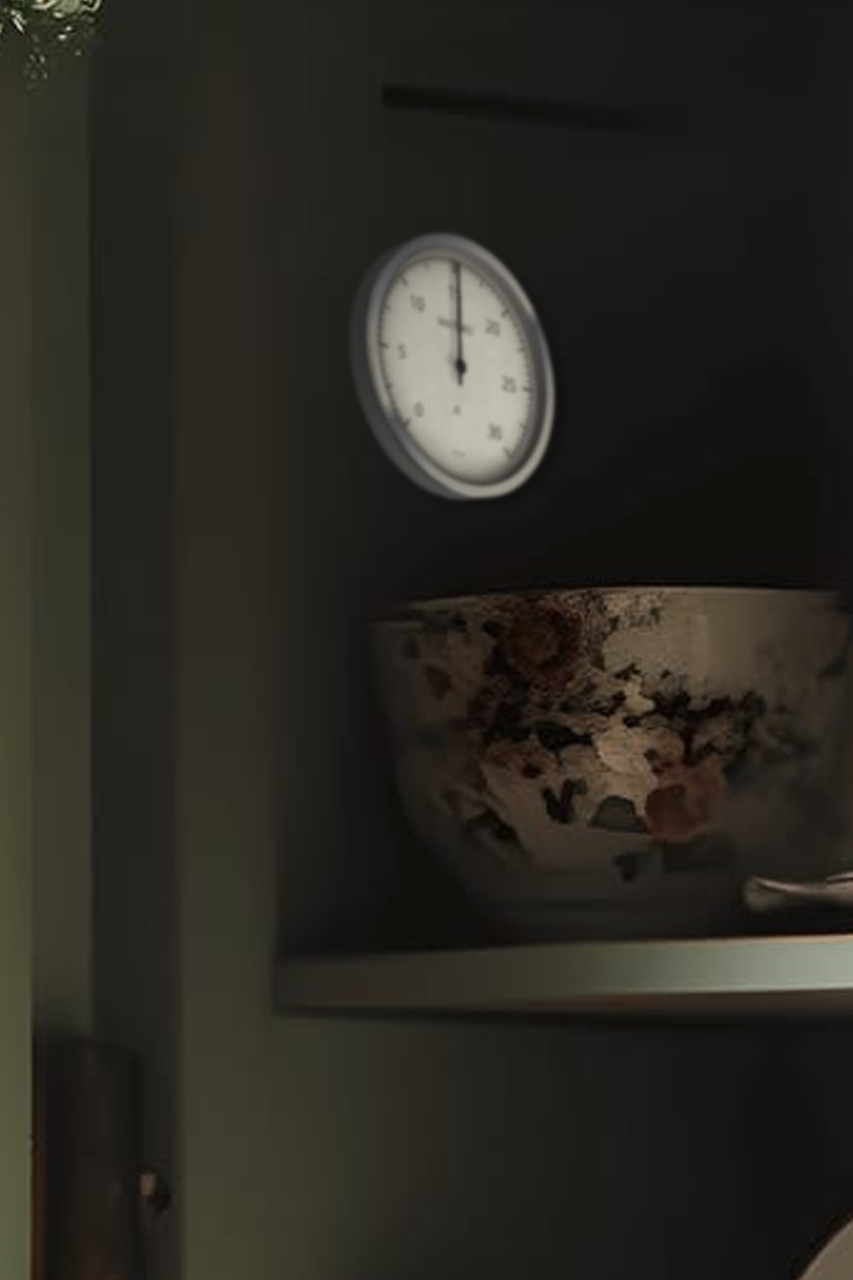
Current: A 15
